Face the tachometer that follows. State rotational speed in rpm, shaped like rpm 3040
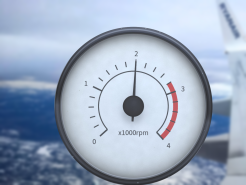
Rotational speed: rpm 2000
